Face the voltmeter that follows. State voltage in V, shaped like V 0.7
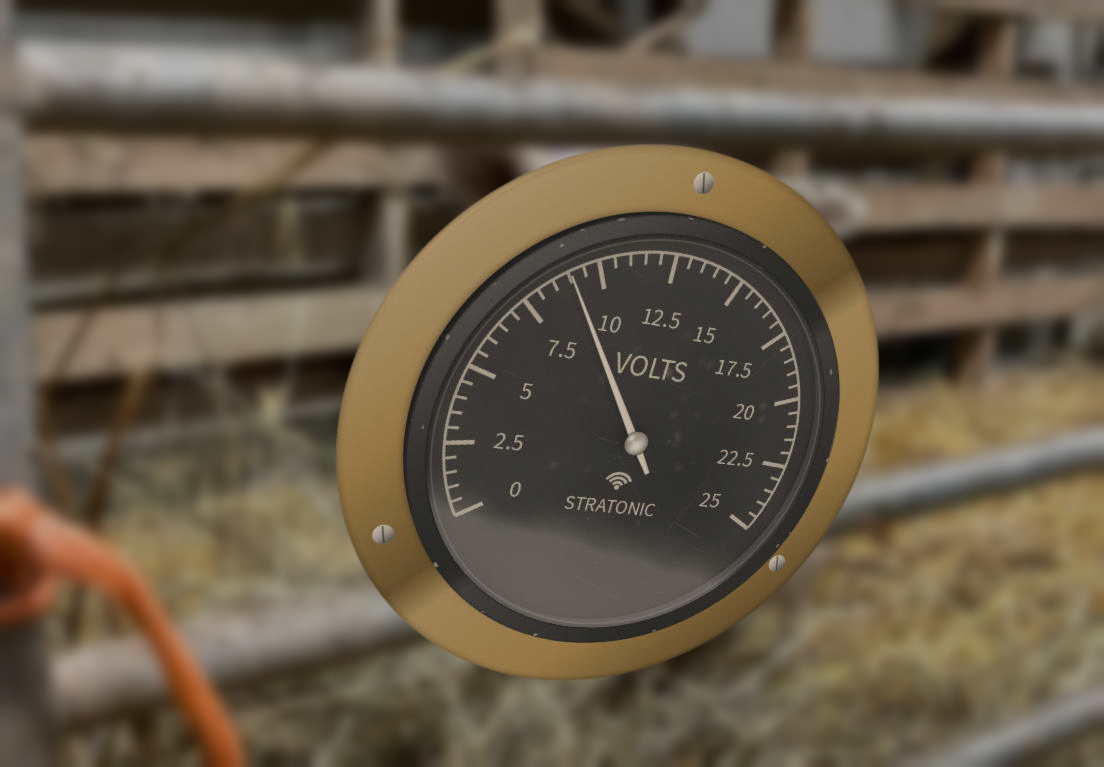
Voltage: V 9
